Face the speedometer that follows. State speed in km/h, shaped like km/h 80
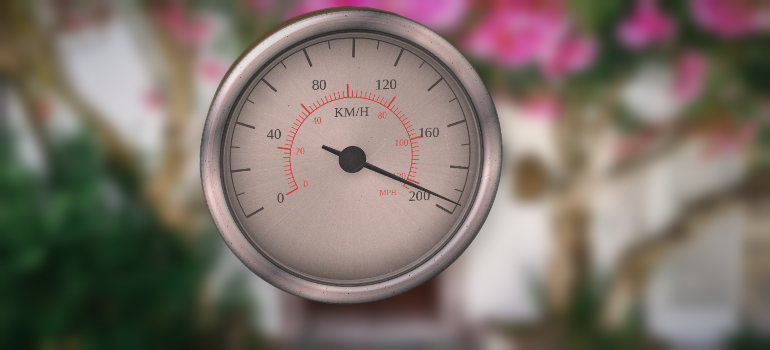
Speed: km/h 195
